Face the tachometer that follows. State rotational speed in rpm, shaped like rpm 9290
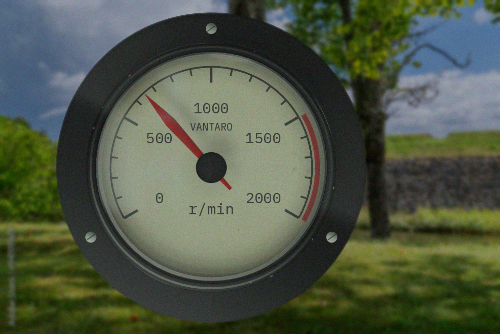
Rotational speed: rpm 650
